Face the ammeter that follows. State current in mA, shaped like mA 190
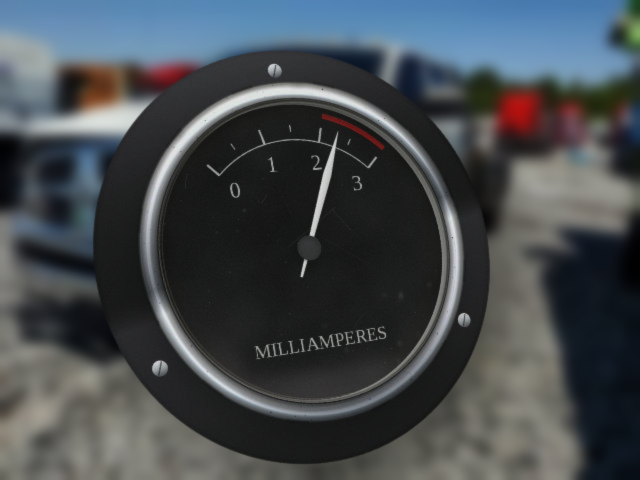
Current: mA 2.25
